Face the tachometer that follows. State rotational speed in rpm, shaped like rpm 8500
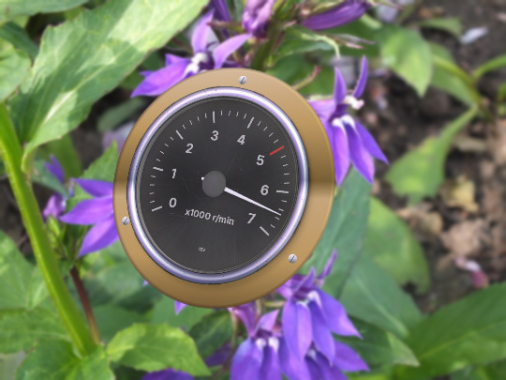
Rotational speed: rpm 6500
